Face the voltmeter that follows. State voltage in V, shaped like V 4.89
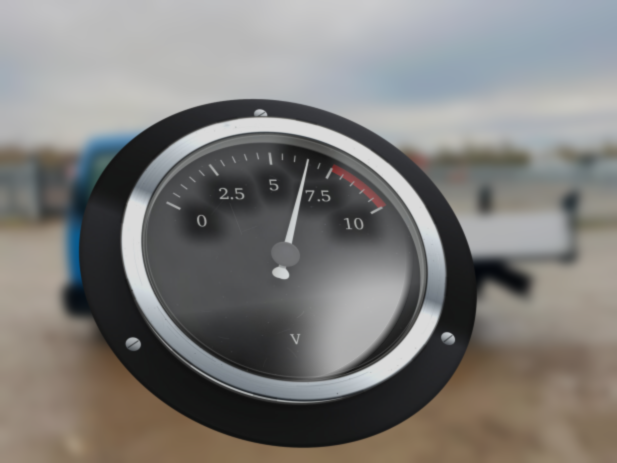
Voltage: V 6.5
